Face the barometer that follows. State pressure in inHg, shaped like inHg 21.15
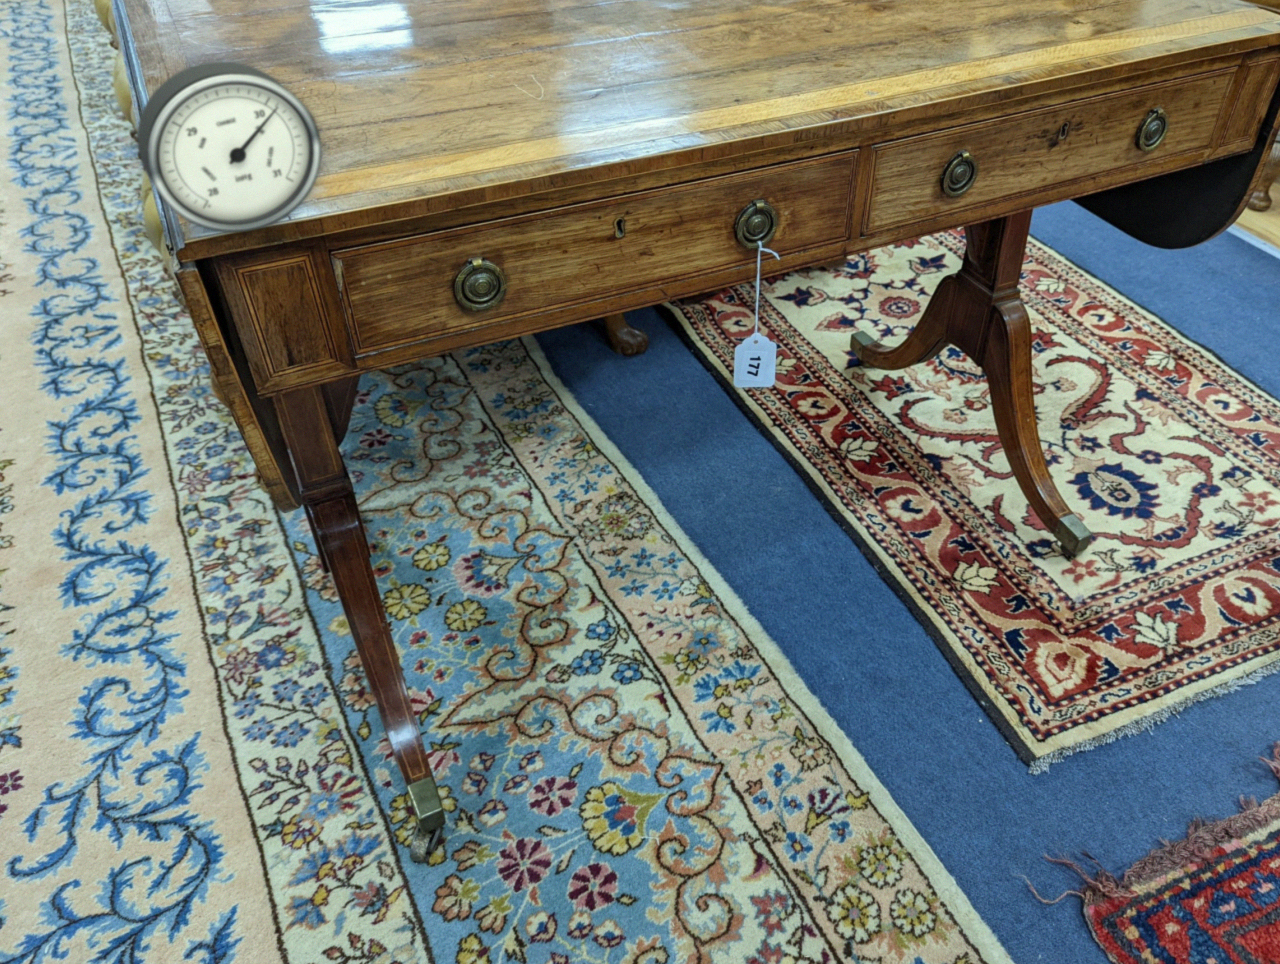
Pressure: inHg 30.1
